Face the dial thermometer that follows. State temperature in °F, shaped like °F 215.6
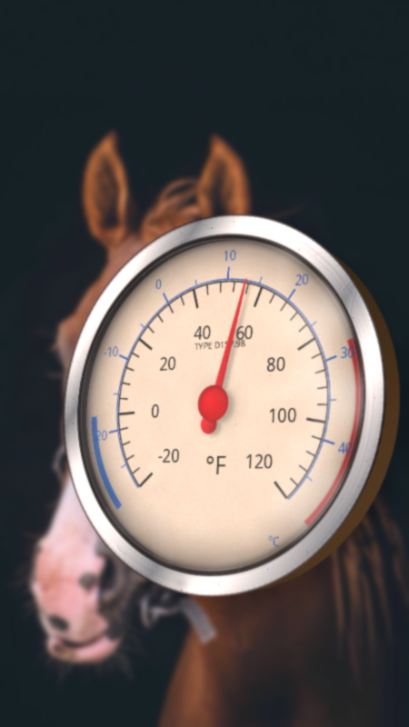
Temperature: °F 56
